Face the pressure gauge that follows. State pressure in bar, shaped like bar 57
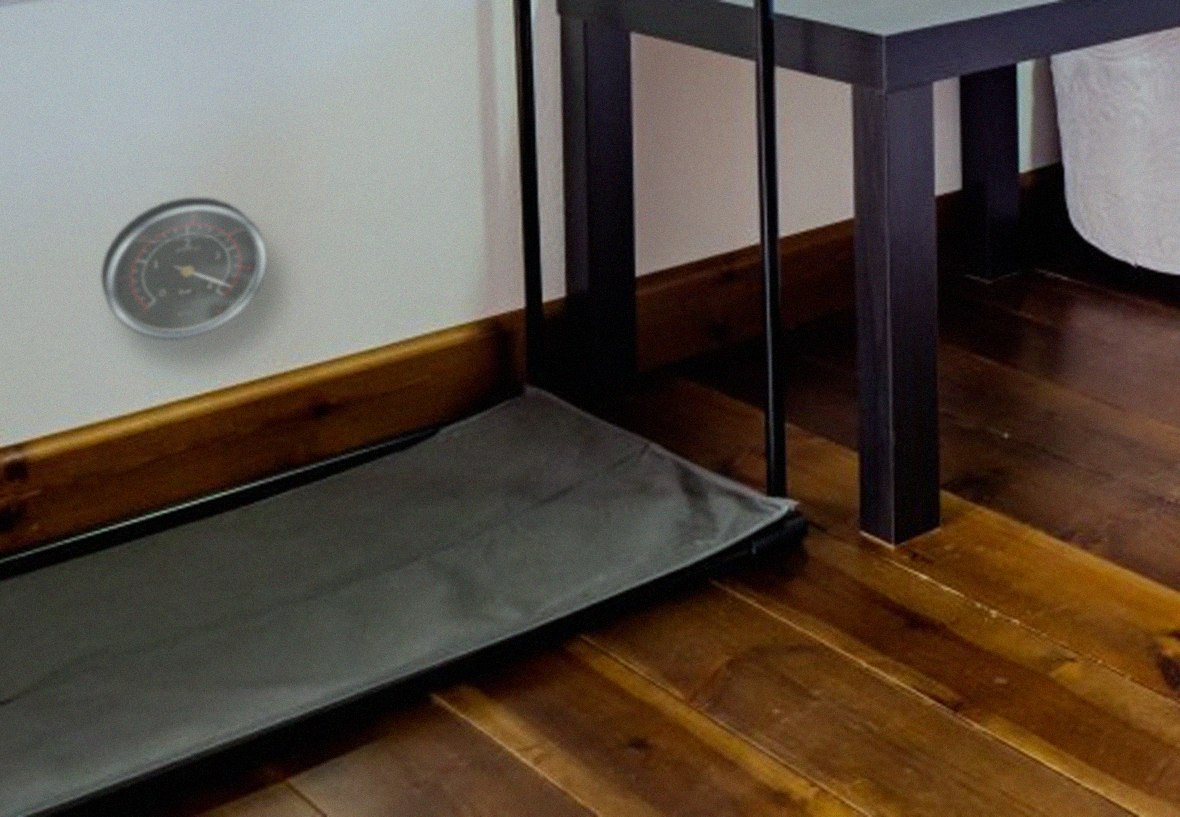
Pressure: bar 3.8
